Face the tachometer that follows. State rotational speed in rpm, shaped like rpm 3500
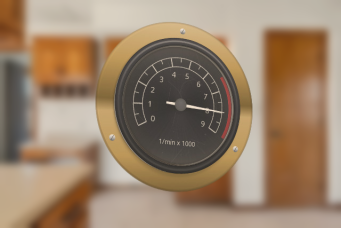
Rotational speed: rpm 8000
